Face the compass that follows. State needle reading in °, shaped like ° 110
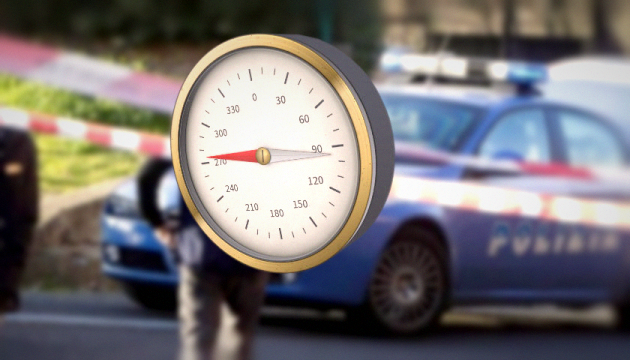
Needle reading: ° 275
